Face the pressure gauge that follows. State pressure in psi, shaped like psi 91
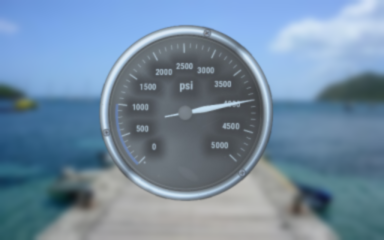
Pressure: psi 4000
